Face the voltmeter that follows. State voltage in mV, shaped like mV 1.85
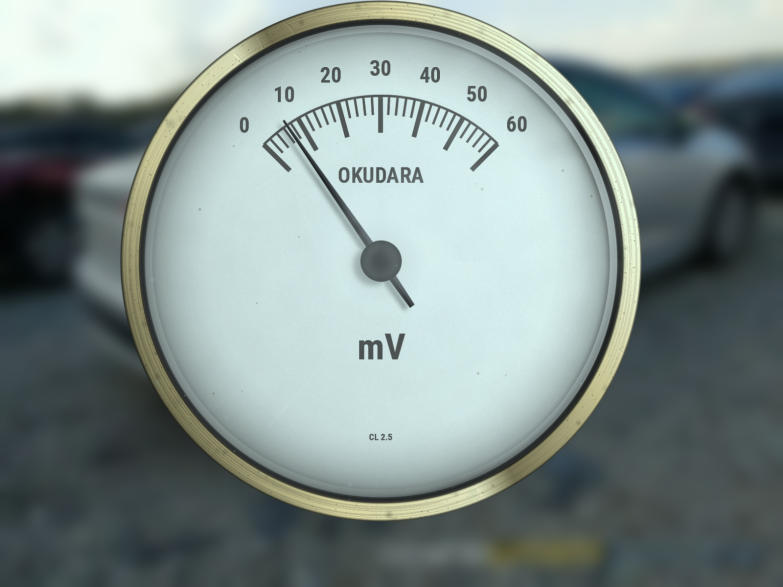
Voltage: mV 7
